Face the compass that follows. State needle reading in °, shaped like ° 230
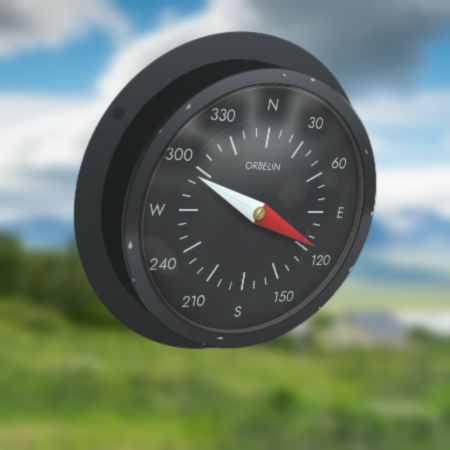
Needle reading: ° 115
